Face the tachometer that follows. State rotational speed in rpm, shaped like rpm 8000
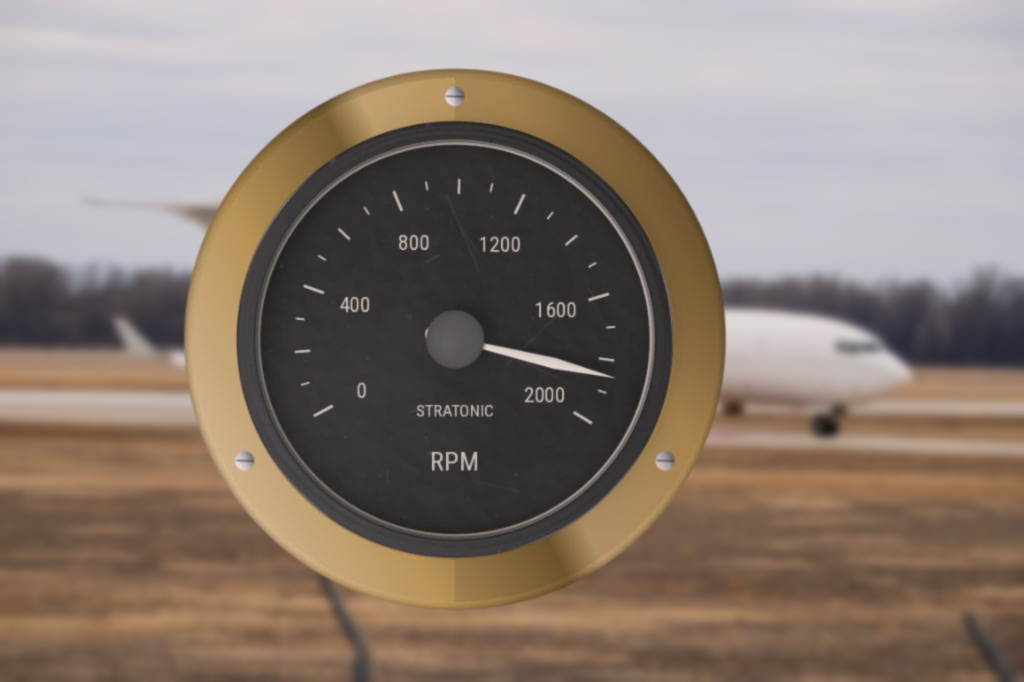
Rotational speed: rpm 1850
